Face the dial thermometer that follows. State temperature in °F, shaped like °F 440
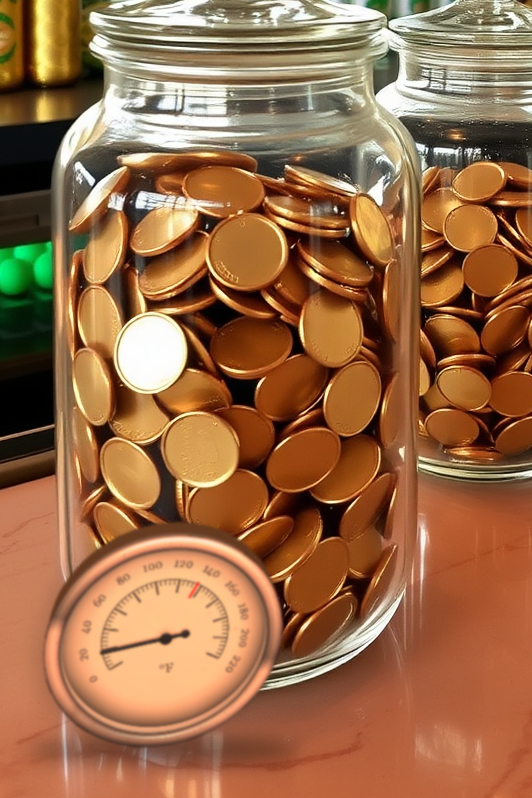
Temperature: °F 20
